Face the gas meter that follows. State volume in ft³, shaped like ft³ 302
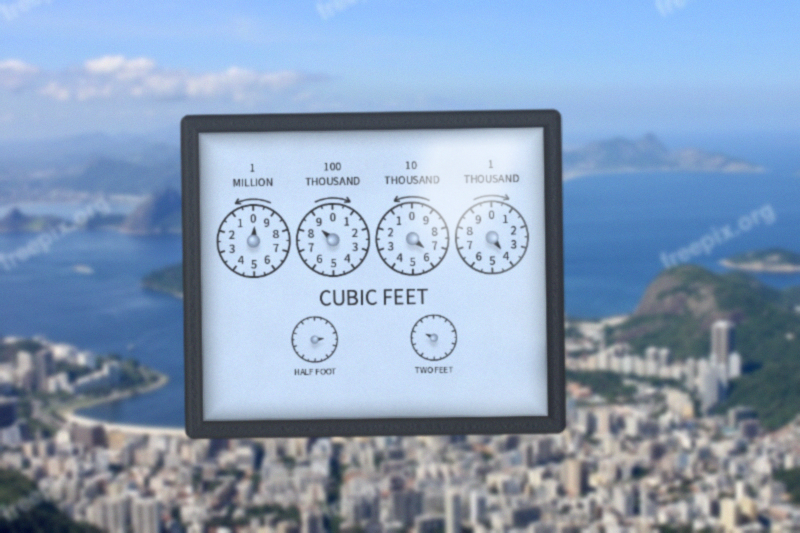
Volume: ft³ 986400
